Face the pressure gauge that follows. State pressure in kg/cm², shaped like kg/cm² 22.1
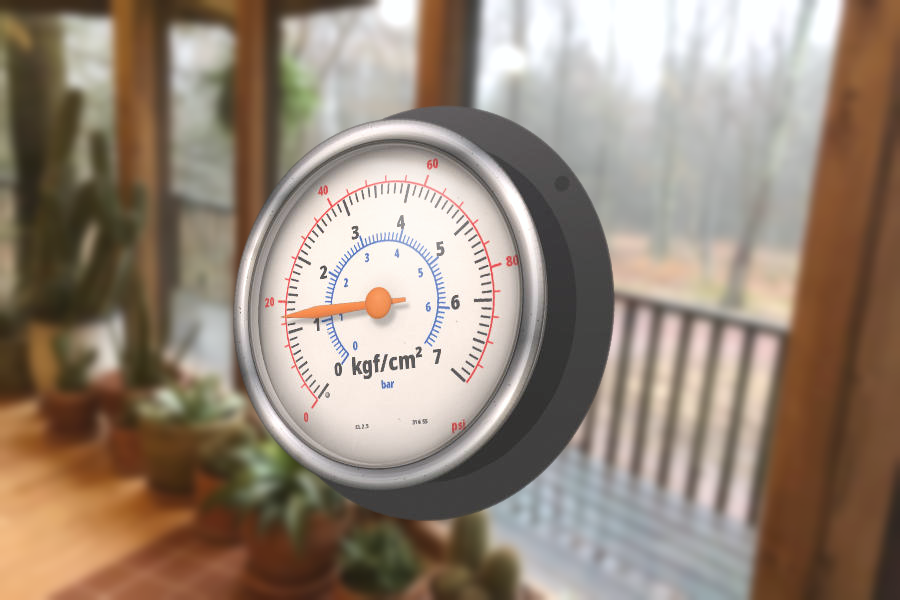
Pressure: kg/cm² 1.2
